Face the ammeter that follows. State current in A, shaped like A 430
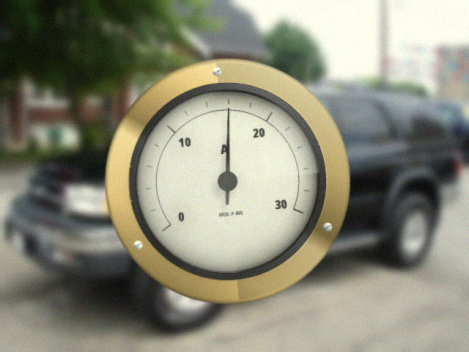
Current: A 16
